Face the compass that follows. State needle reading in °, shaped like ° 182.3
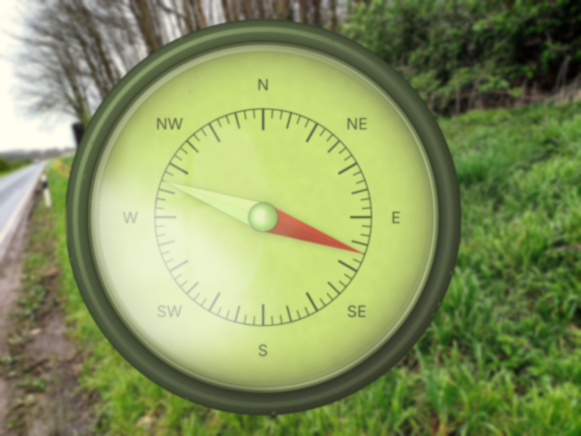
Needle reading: ° 110
